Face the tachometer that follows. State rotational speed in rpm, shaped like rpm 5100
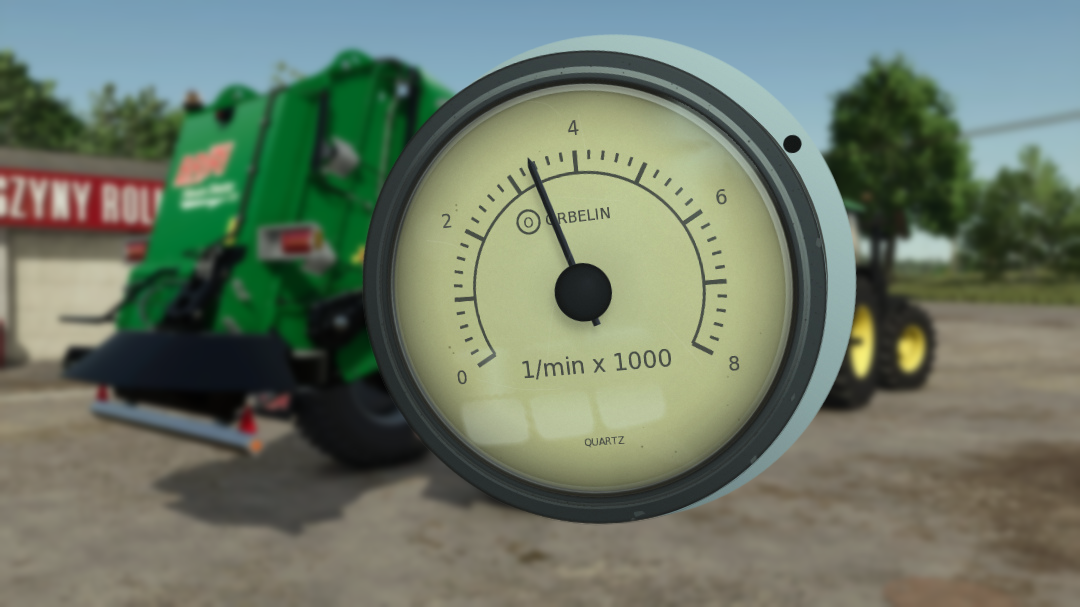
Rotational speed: rpm 3400
